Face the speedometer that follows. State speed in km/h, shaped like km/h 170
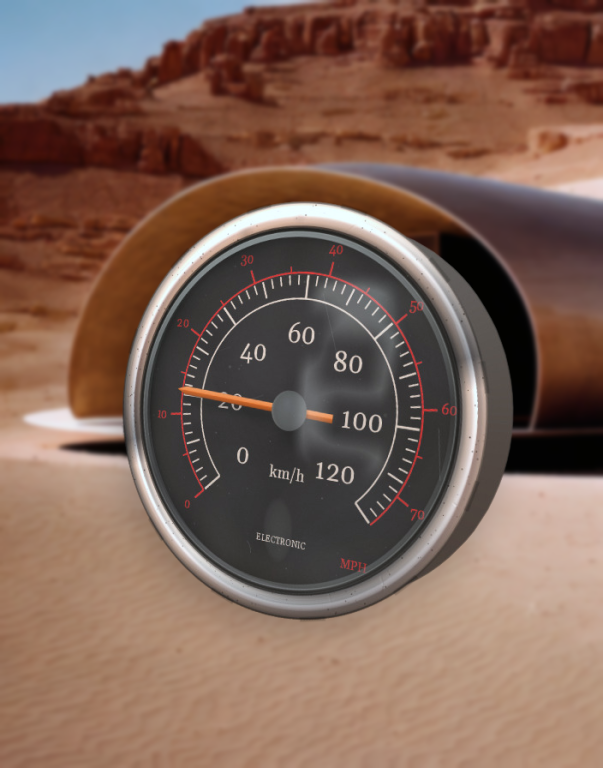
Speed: km/h 21
